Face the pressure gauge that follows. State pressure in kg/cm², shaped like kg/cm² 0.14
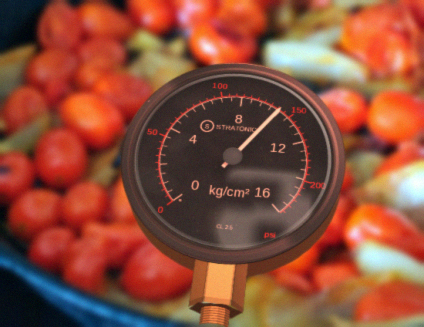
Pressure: kg/cm² 10
